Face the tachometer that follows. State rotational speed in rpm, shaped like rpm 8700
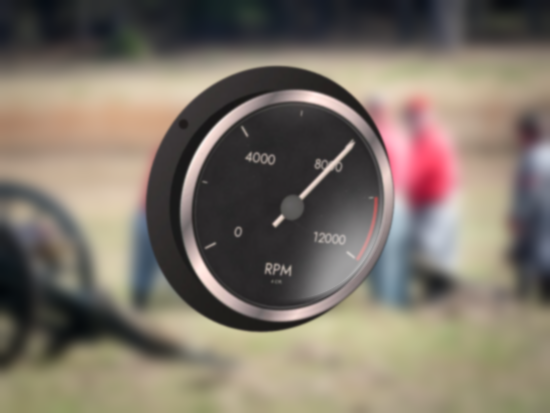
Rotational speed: rpm 8000
